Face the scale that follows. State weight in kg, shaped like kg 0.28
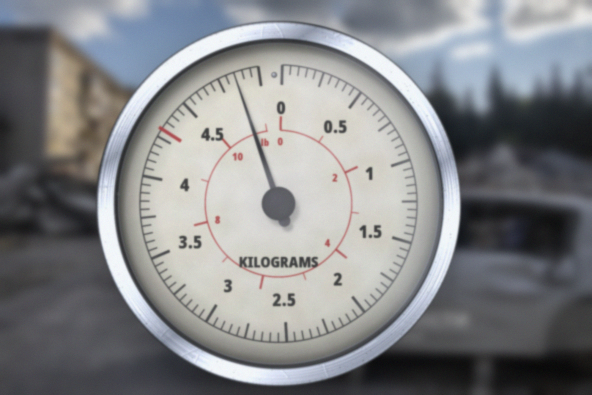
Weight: kg 4.85
